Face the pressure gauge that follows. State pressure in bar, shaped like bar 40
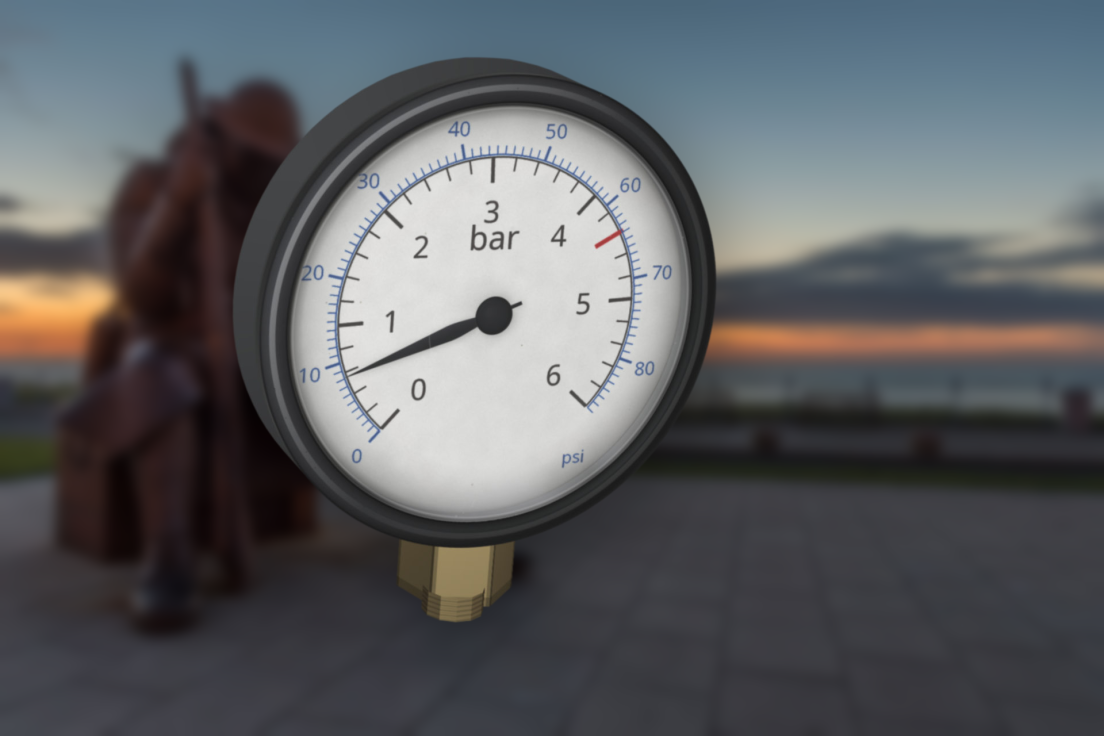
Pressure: bar 0.6
